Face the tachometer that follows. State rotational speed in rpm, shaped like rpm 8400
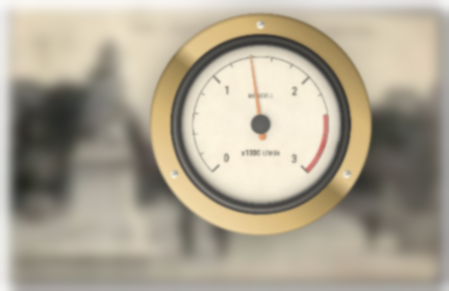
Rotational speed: rpm 1400
